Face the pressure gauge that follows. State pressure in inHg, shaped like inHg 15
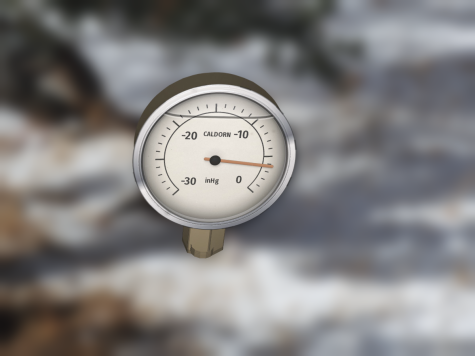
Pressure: inHg -4
